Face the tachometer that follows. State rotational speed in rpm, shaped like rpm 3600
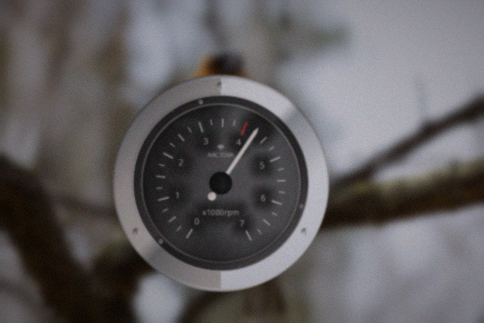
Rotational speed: rpm 4250
